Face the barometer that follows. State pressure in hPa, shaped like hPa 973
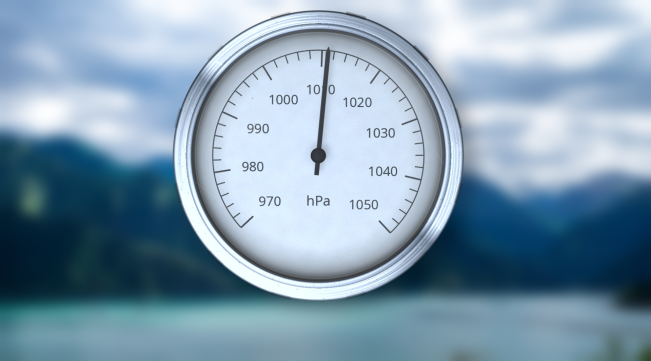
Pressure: hPa 1011
